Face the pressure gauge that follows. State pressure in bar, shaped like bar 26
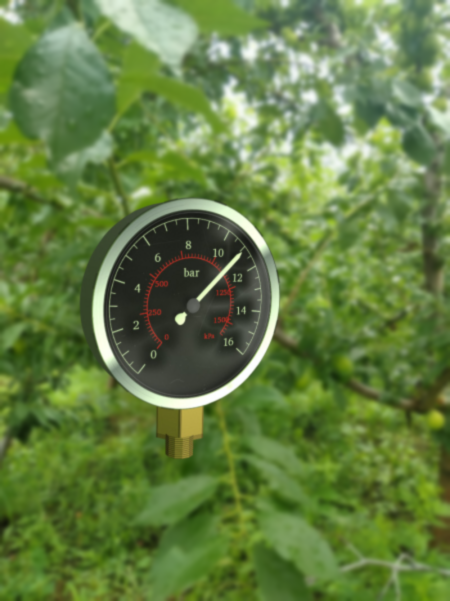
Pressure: bar 11
